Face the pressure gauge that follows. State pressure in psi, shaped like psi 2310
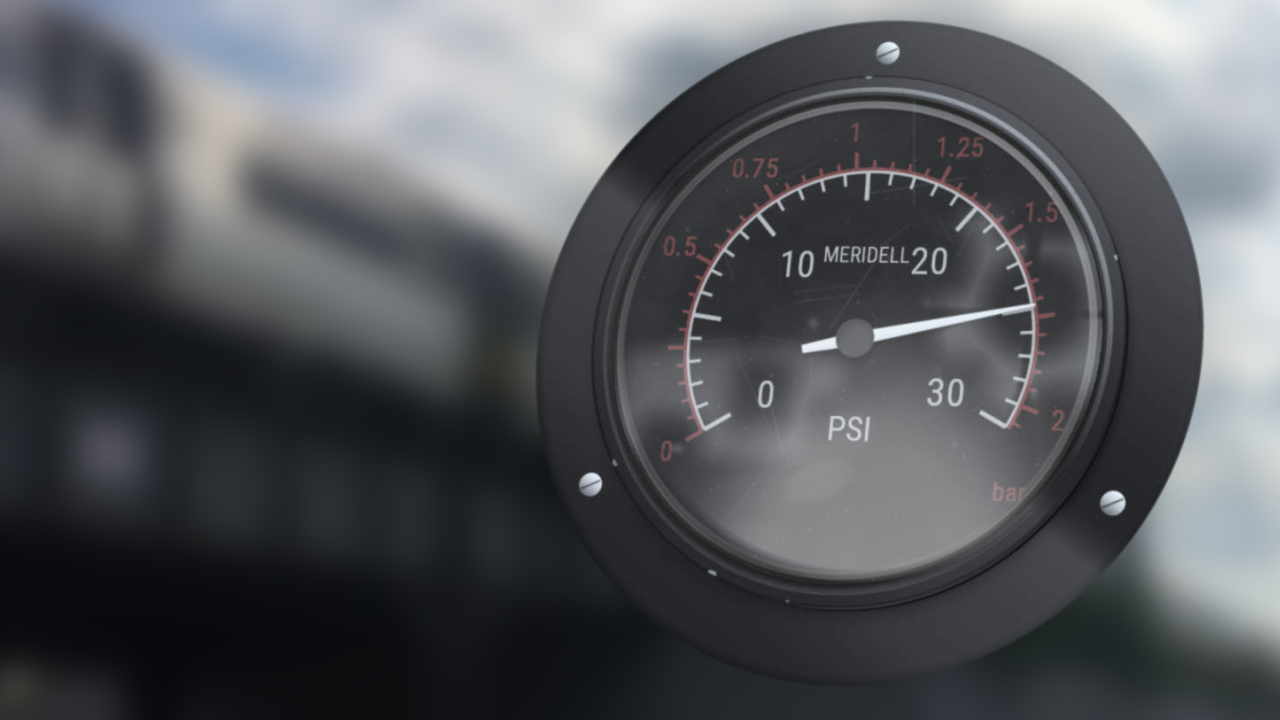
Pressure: psi 25
